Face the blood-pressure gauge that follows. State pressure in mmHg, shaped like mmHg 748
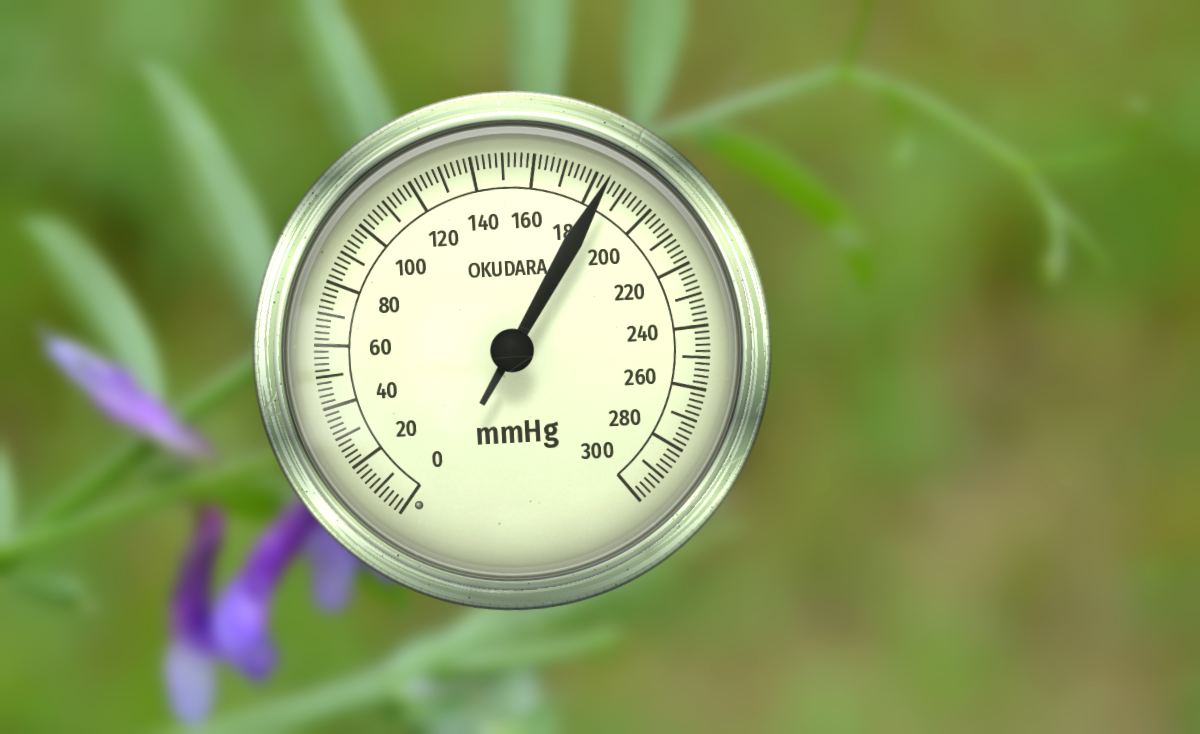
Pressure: mmHg 184
